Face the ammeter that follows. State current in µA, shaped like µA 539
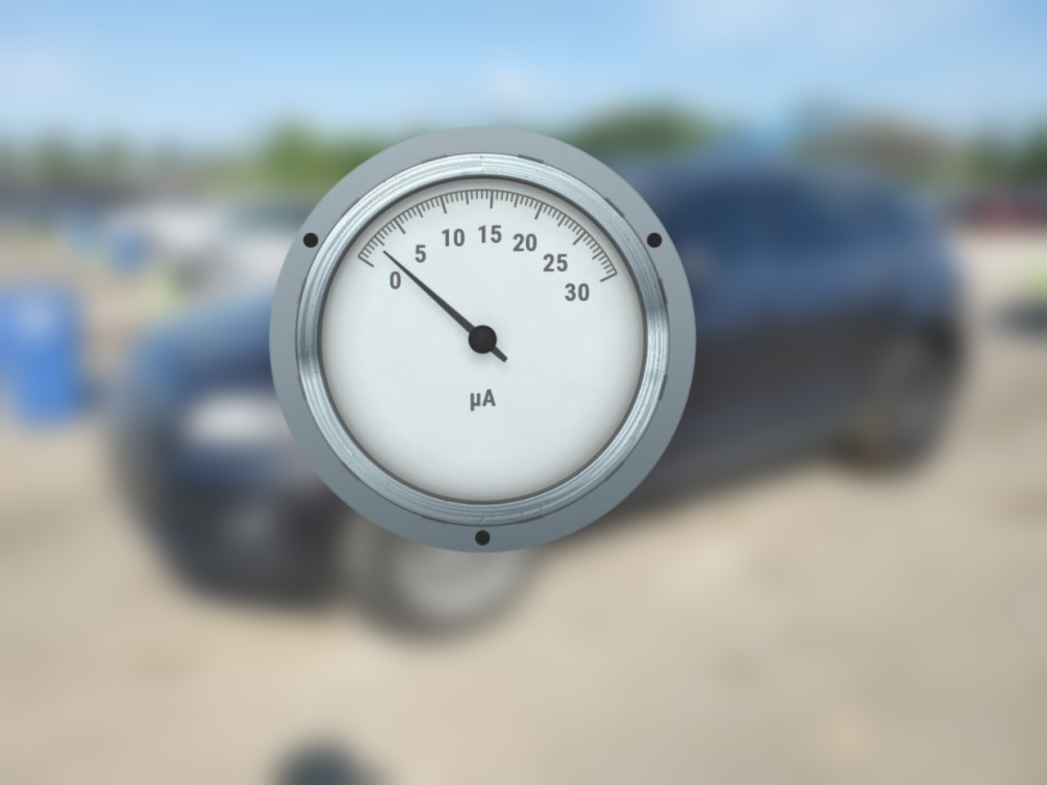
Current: µA 2
